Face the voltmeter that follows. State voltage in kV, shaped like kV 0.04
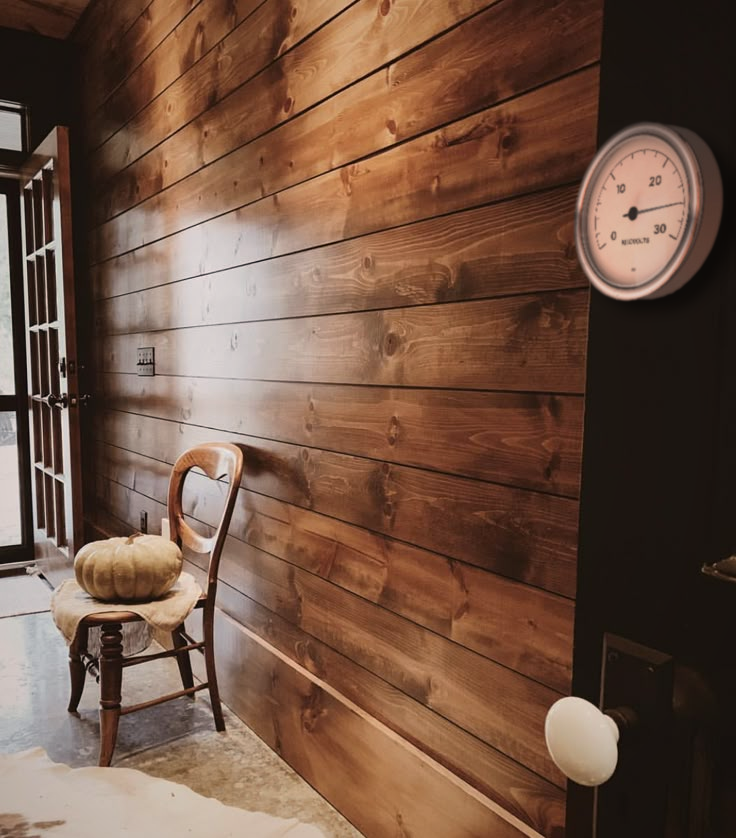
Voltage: kV 26
